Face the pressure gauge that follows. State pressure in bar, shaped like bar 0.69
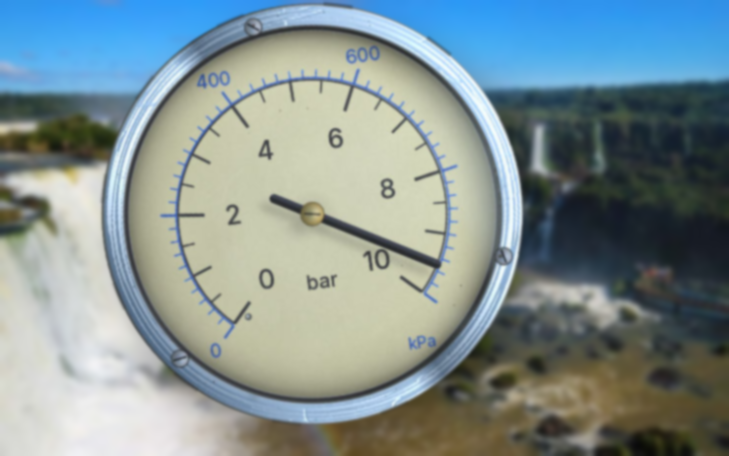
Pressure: bar 9.5
